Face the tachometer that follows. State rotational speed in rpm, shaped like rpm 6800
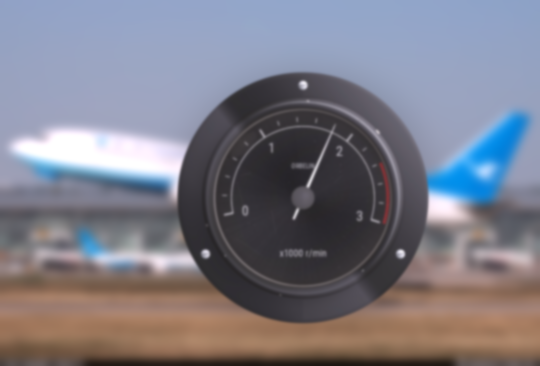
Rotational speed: rpm 1800
